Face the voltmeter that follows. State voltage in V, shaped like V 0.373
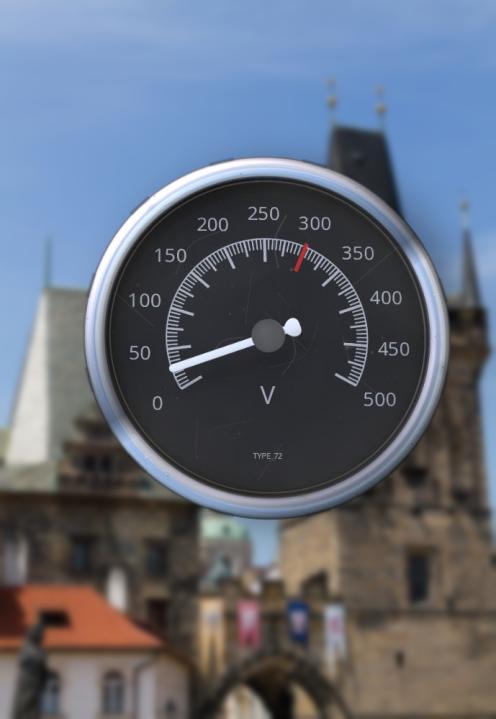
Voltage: V 25
